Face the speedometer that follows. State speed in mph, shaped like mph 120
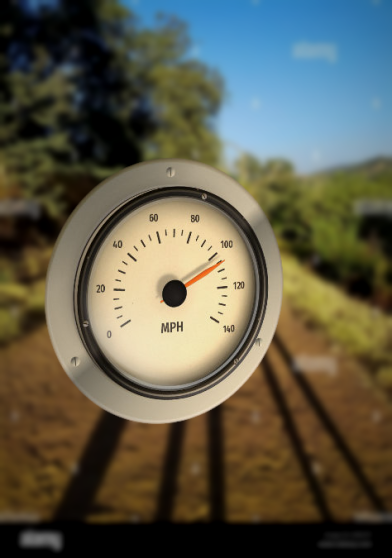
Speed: mph 105
